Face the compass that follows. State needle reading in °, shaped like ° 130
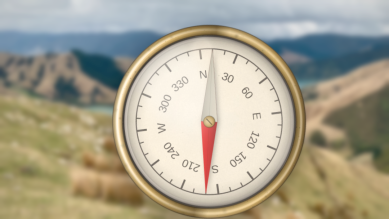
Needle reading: ° 190
